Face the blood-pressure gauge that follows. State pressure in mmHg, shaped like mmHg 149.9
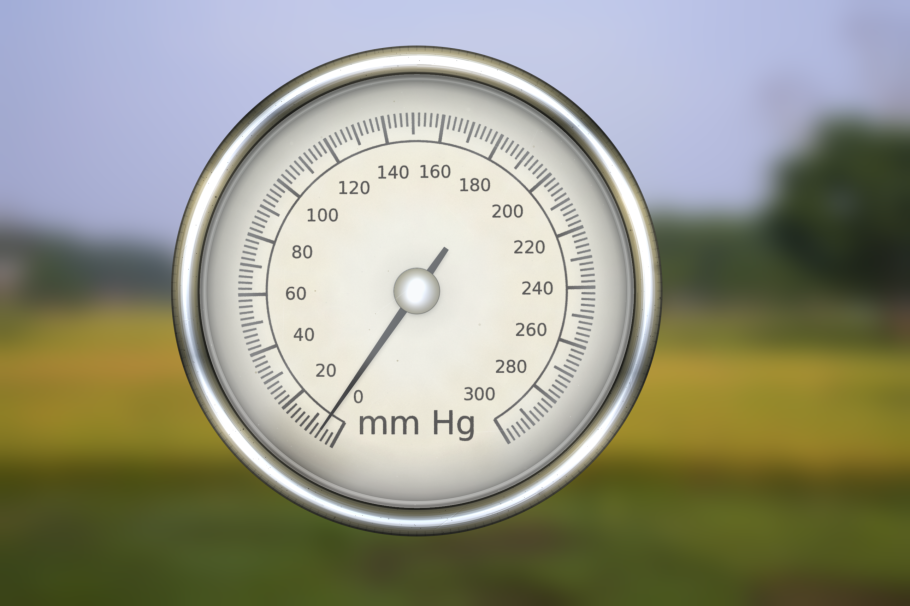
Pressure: mmHg 6
